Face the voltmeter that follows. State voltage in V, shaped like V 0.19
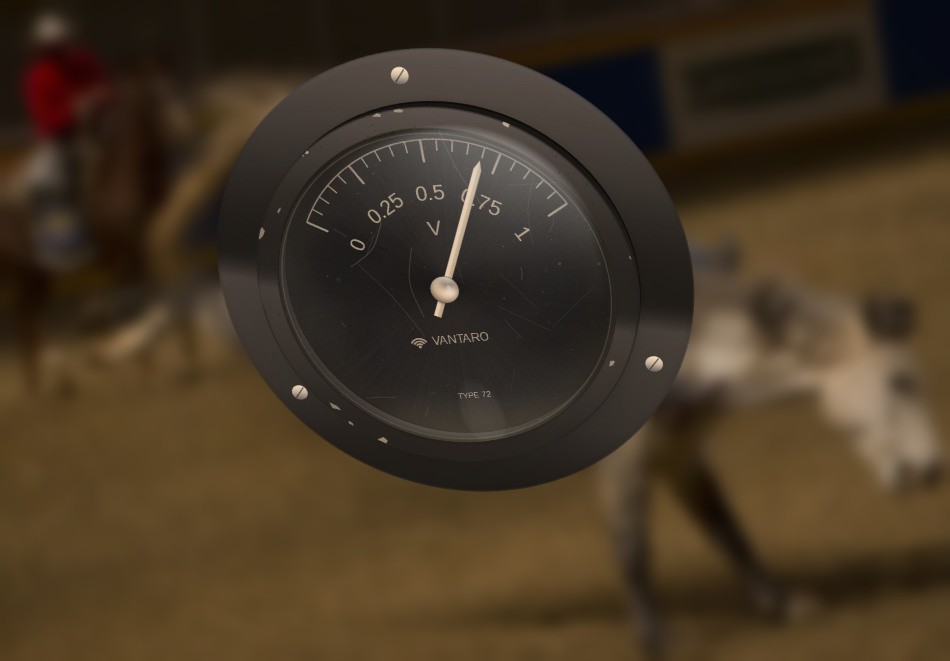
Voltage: V 0.7
